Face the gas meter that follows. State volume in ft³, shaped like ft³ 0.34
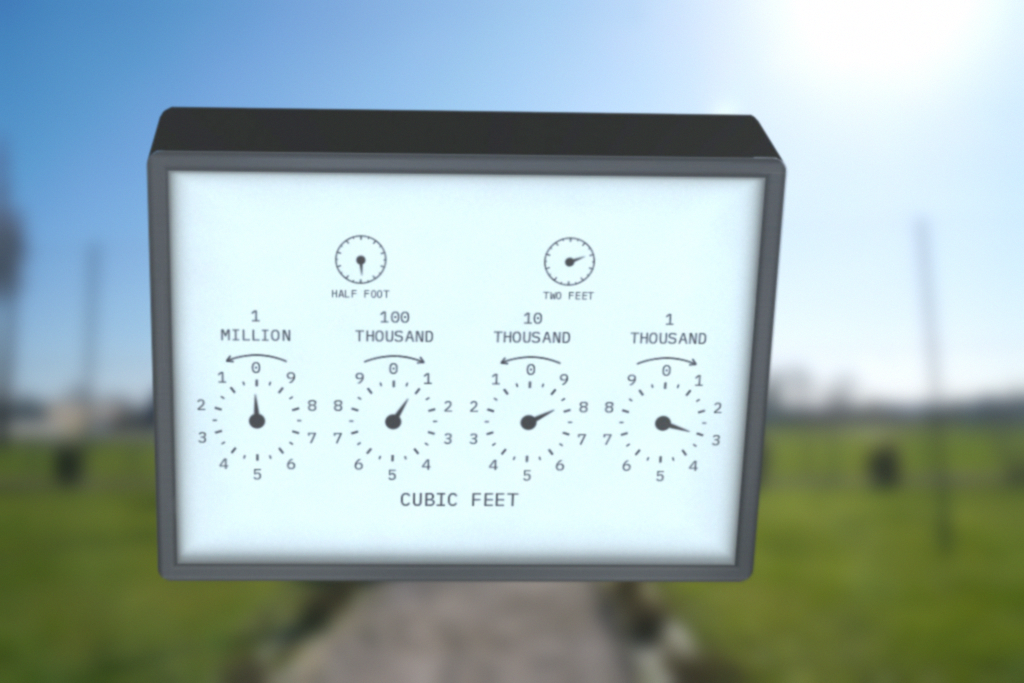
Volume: ft³ 8300
